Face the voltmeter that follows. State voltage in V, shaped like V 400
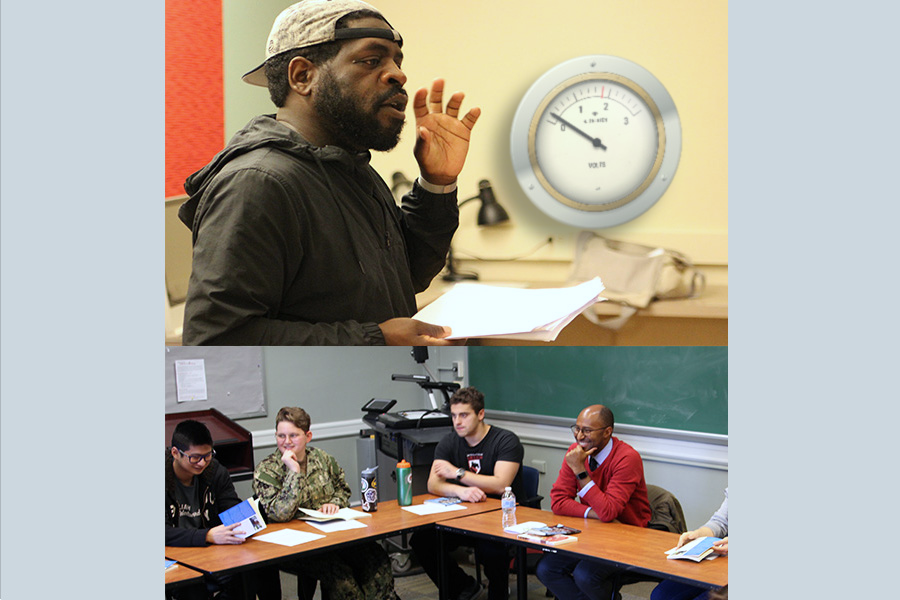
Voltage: V 0.2
